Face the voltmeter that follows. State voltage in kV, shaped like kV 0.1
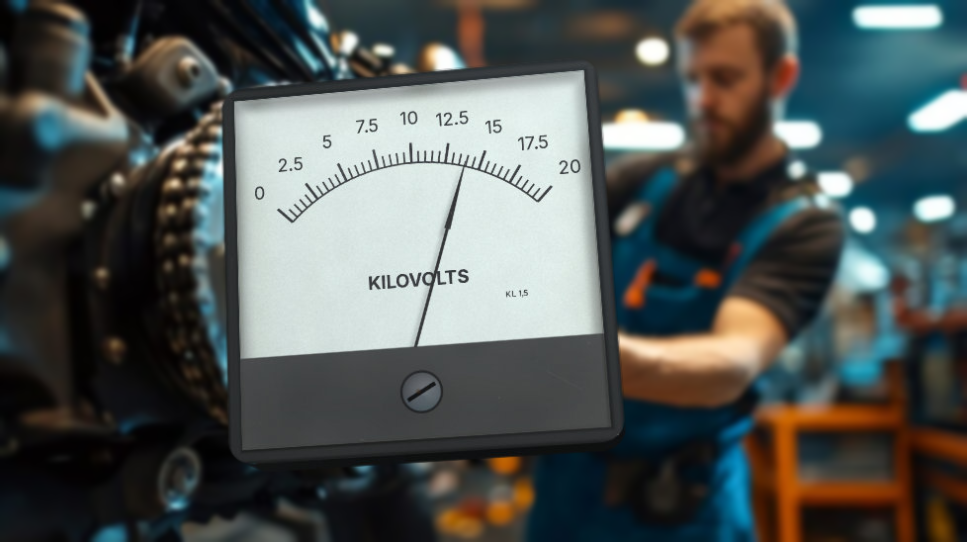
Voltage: kV 14
